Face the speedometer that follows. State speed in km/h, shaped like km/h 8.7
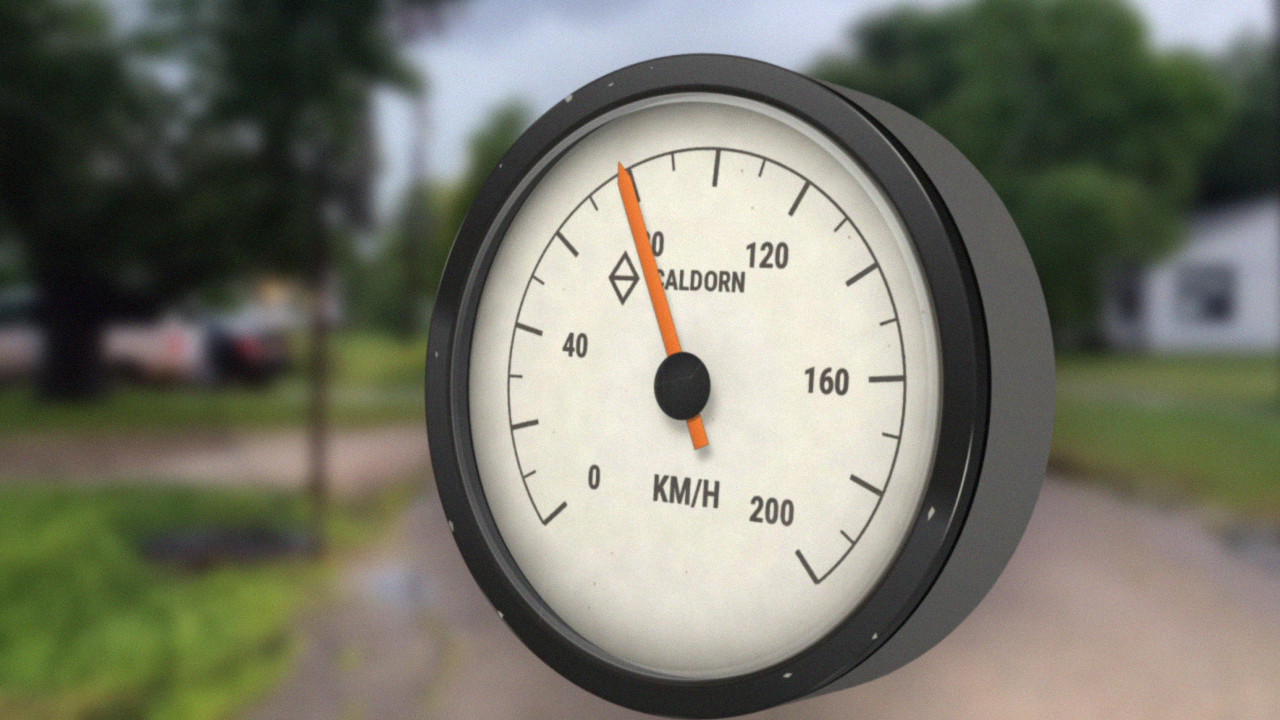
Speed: km/h 80
